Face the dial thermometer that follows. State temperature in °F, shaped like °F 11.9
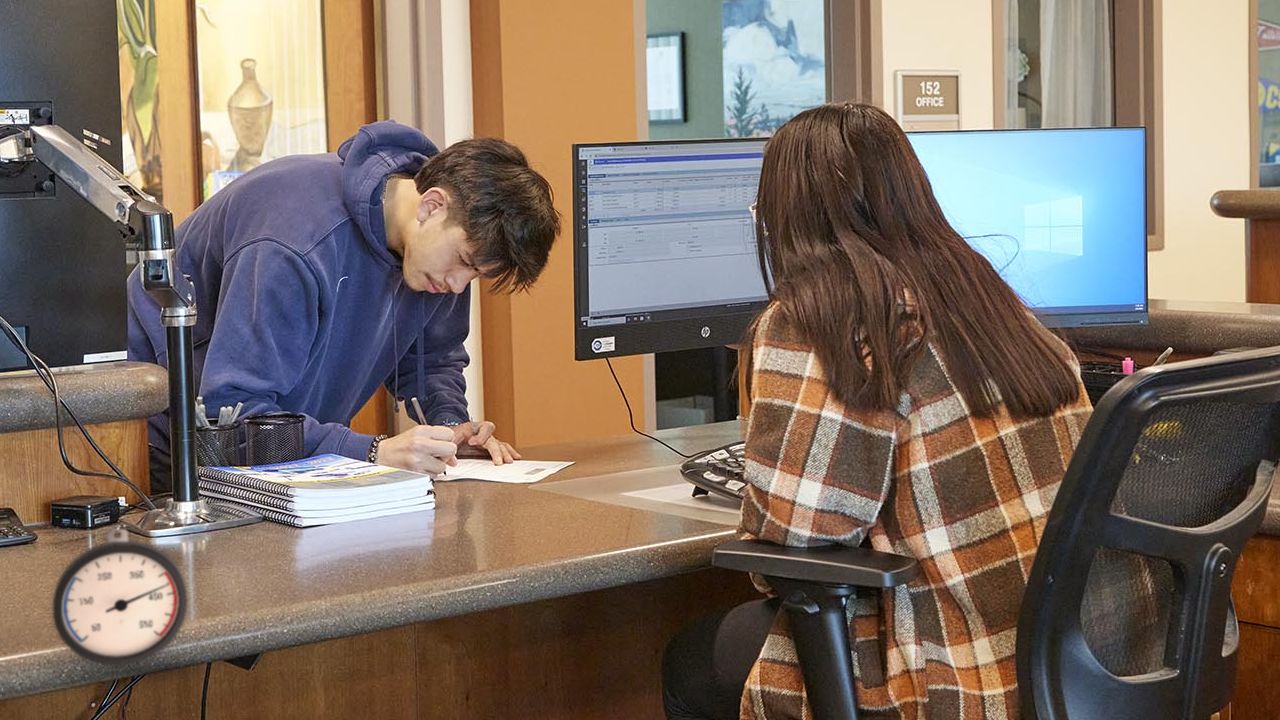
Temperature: °F 425
